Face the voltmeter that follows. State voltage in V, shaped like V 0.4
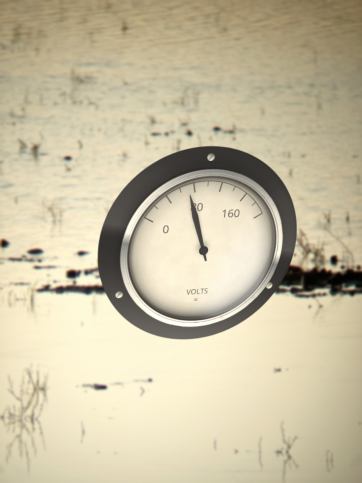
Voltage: V 70
